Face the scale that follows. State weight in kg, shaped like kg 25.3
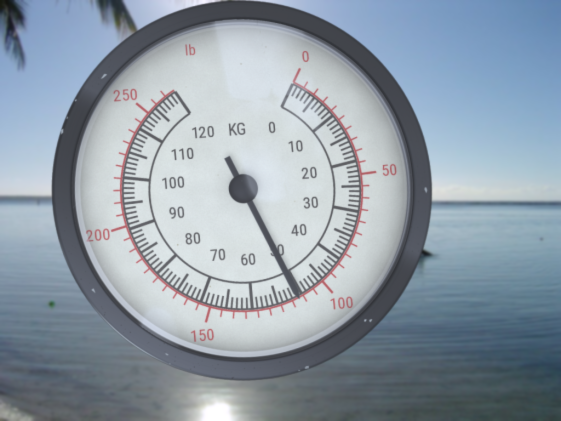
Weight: kg 51
